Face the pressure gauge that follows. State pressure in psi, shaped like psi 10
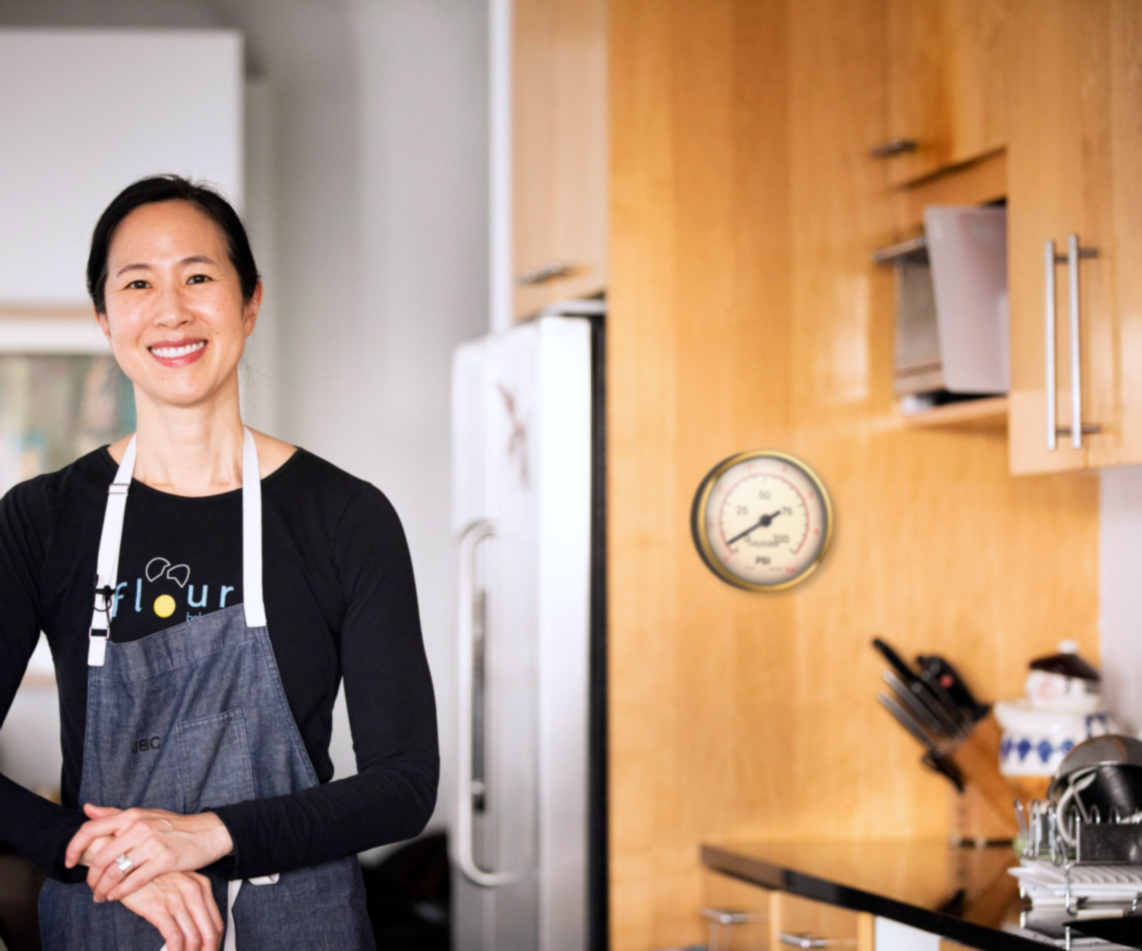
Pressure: psi 5
